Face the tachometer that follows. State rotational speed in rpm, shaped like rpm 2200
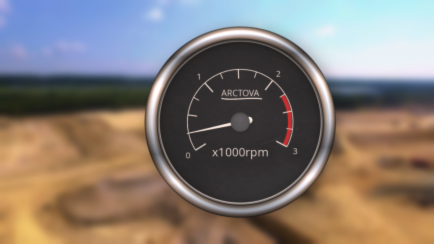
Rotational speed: rpm 250
